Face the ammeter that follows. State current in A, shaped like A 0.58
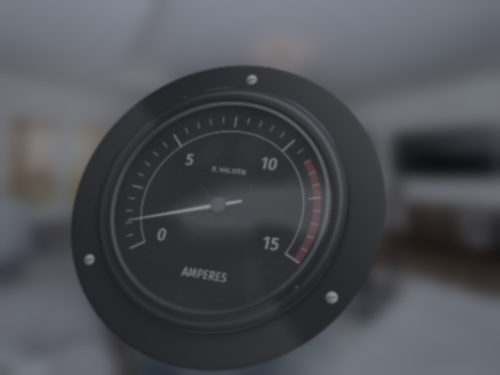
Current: A 1
